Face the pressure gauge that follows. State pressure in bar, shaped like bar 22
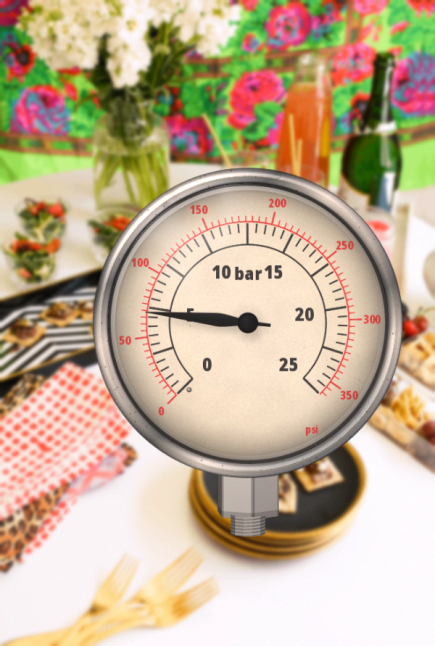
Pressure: bar 4.75
